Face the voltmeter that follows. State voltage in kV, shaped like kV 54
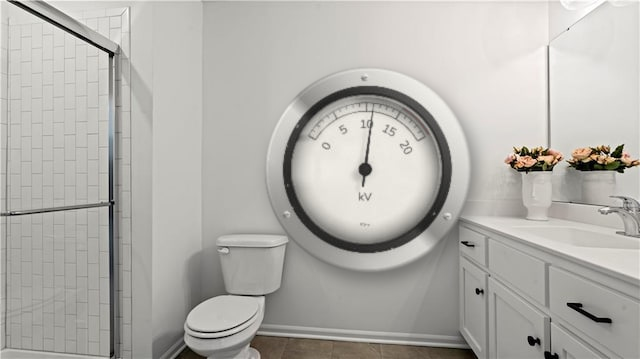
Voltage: kV 11
